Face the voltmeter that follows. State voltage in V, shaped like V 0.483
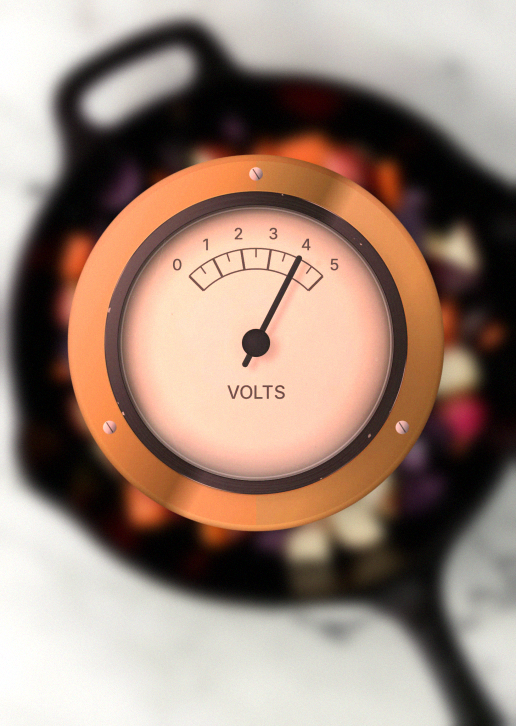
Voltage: V 4
